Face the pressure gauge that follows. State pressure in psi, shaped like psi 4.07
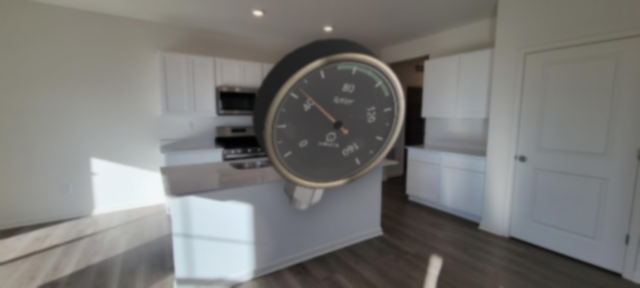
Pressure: psi 45
